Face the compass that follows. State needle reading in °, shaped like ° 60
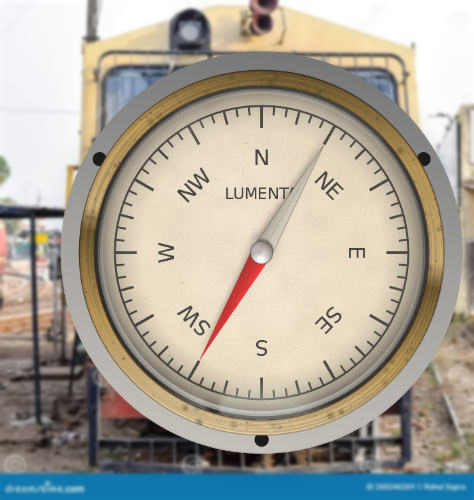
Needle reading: ° 210
